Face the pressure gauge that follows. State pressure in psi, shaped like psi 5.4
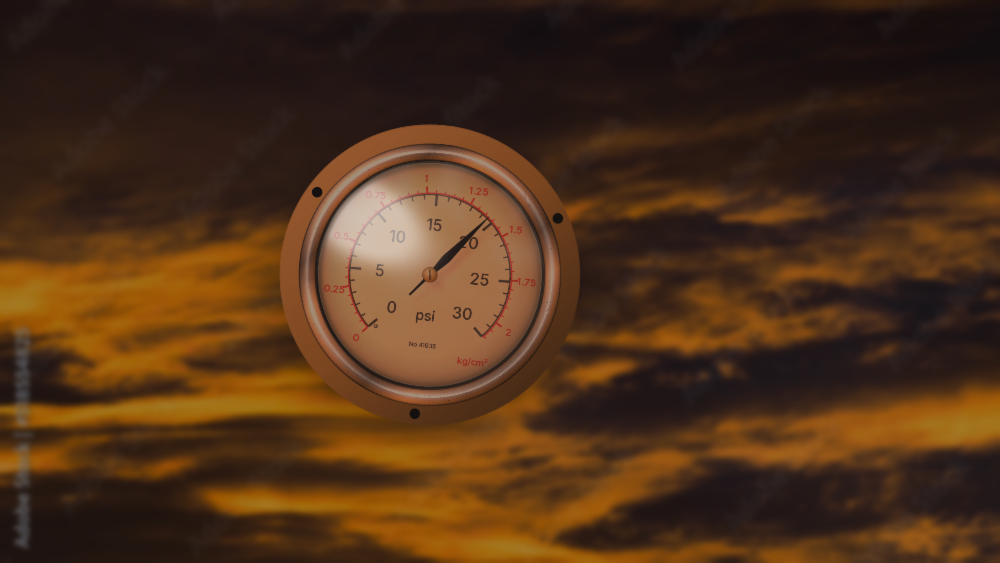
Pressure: psi 19.5
